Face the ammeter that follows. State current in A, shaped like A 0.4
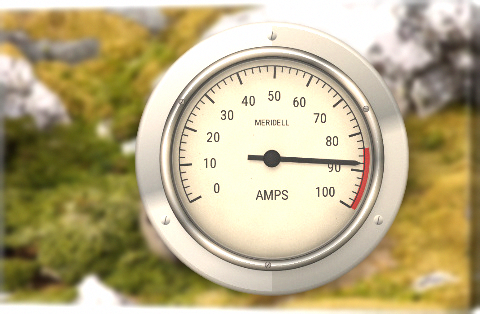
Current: A 88
